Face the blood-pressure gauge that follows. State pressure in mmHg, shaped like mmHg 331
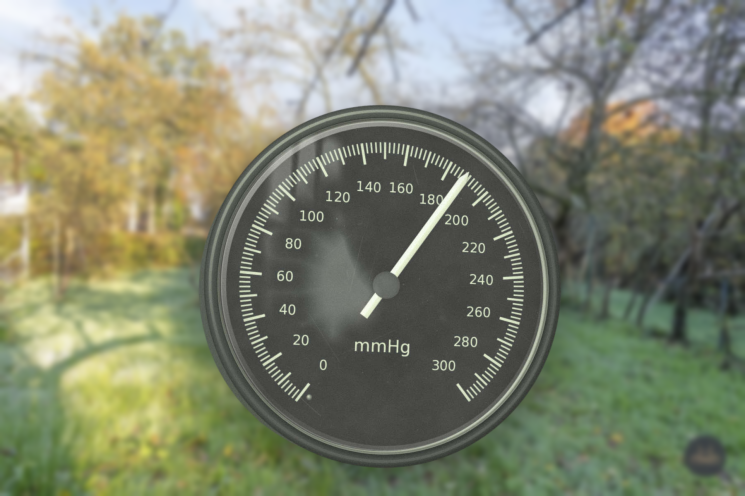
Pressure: mmHg 188
